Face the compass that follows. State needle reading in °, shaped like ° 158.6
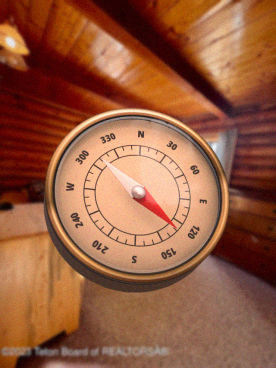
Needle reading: ° 130
